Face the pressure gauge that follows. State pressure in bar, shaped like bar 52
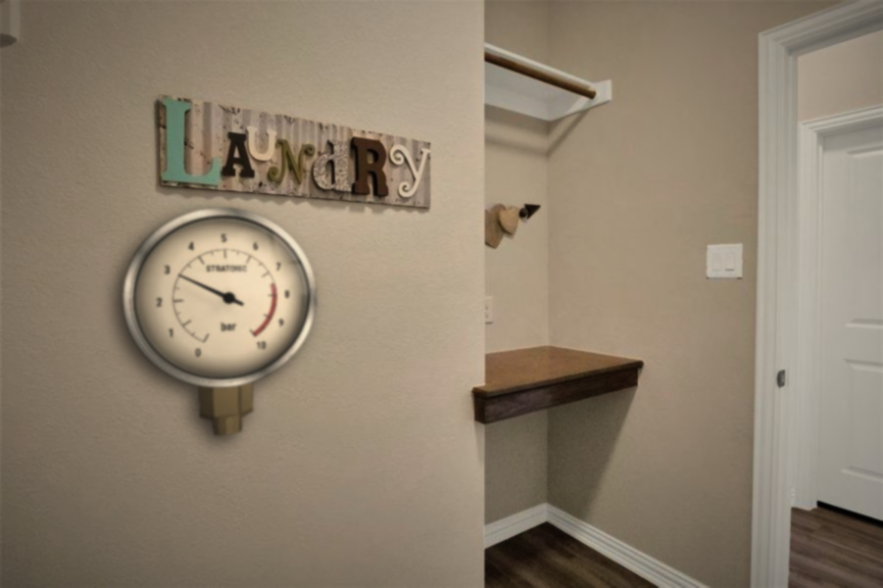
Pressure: bar 3
